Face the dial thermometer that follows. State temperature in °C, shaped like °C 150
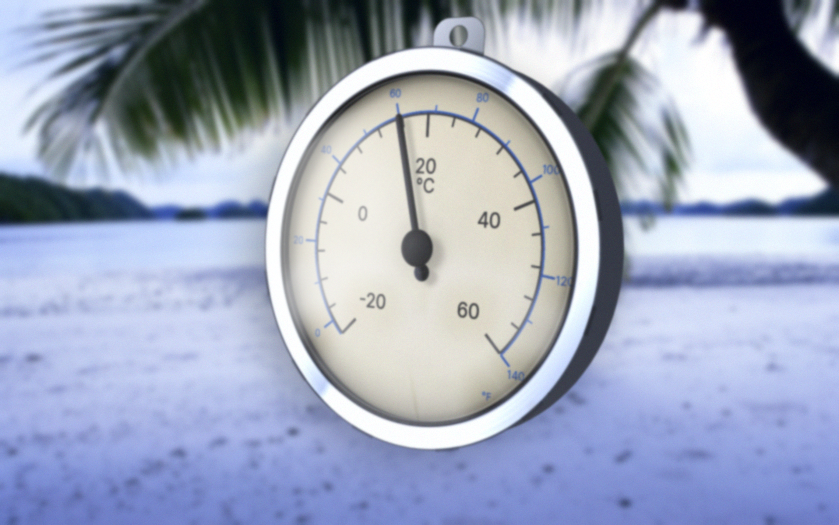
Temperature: °C 16
